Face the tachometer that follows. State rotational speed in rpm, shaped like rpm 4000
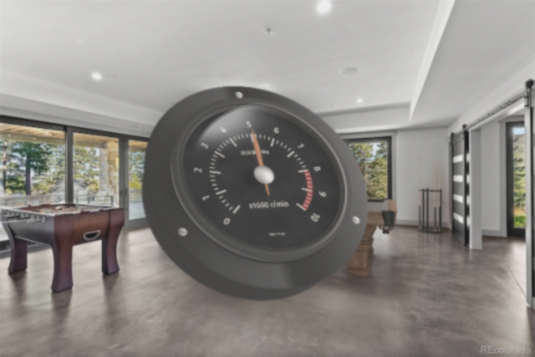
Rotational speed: rpm 5000
